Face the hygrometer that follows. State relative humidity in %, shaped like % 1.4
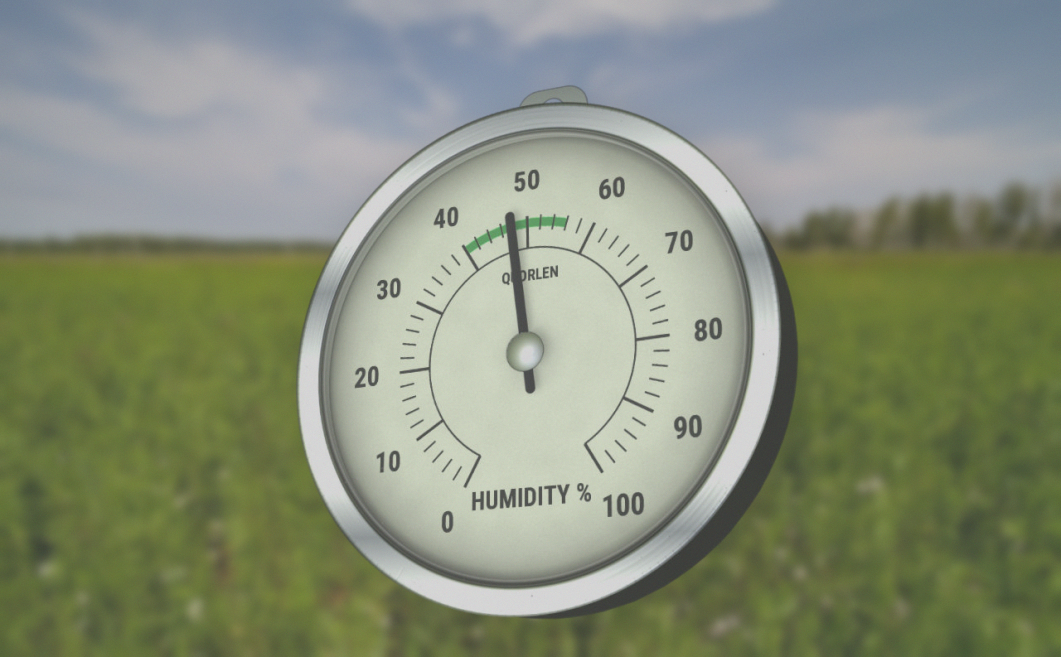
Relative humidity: % 48
